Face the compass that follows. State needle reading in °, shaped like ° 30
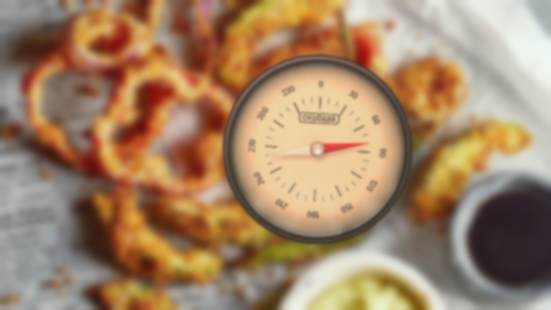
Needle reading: ° 80
